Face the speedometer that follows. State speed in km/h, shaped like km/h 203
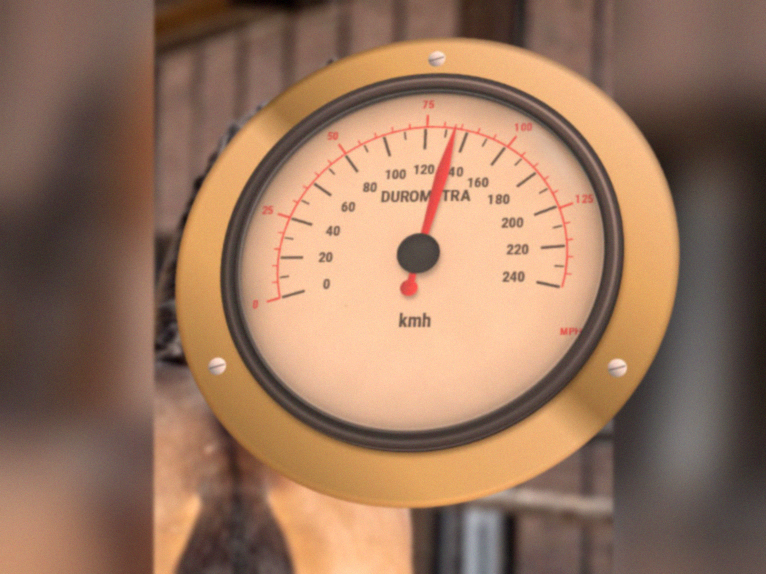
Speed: km/h 135
